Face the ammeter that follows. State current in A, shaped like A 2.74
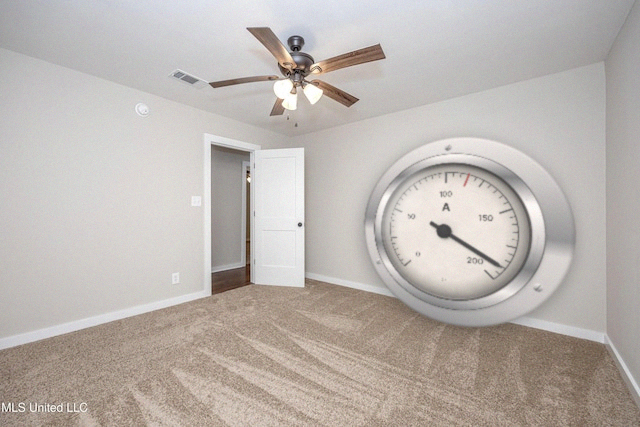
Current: A 190
